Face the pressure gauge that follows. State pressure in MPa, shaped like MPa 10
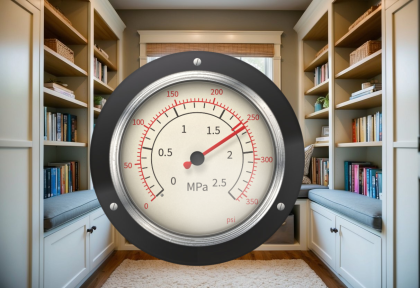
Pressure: MPa 1.75
